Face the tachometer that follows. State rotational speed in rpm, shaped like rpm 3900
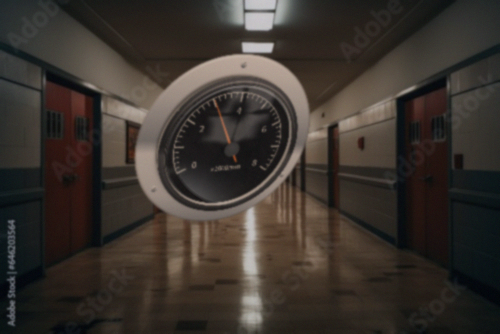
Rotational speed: rpm 3000
